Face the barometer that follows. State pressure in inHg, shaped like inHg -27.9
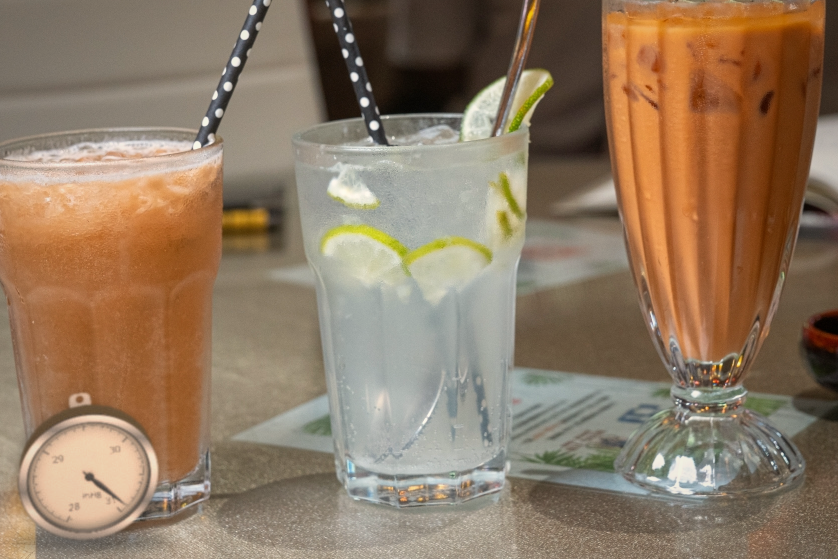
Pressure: inHg 30.9
